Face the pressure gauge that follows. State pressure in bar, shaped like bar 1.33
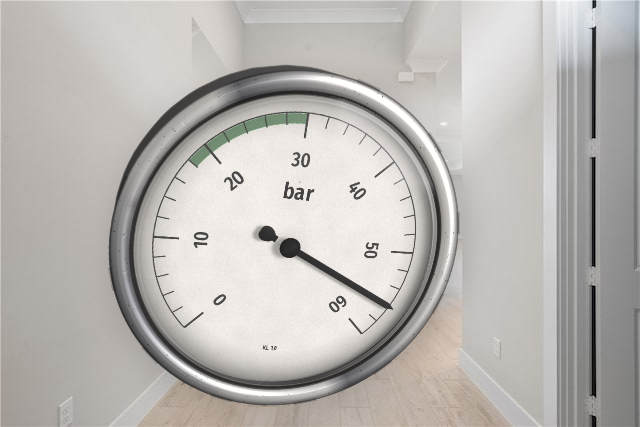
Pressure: bar 56
